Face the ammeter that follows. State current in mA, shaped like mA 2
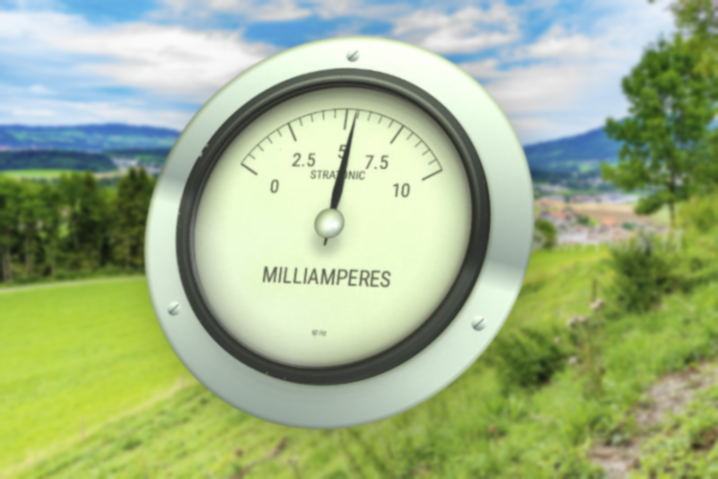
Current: mA 5.5
